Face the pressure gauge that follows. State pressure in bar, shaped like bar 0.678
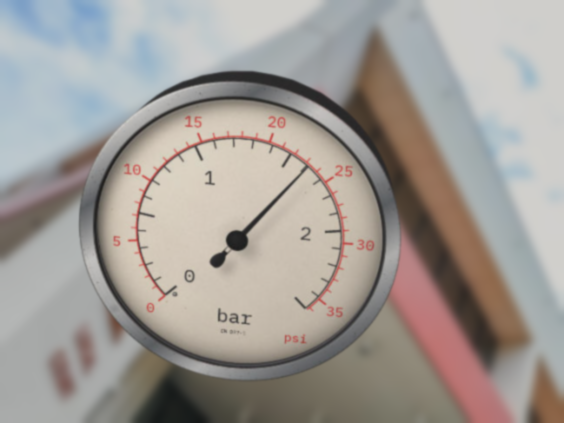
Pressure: bar 1.6
